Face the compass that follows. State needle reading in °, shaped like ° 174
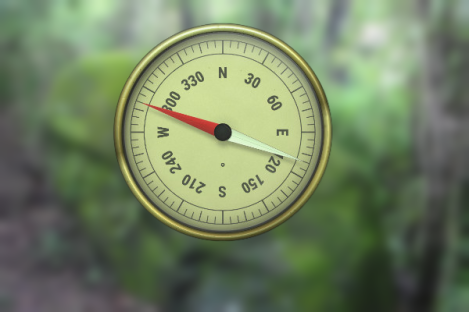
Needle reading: ° 290
